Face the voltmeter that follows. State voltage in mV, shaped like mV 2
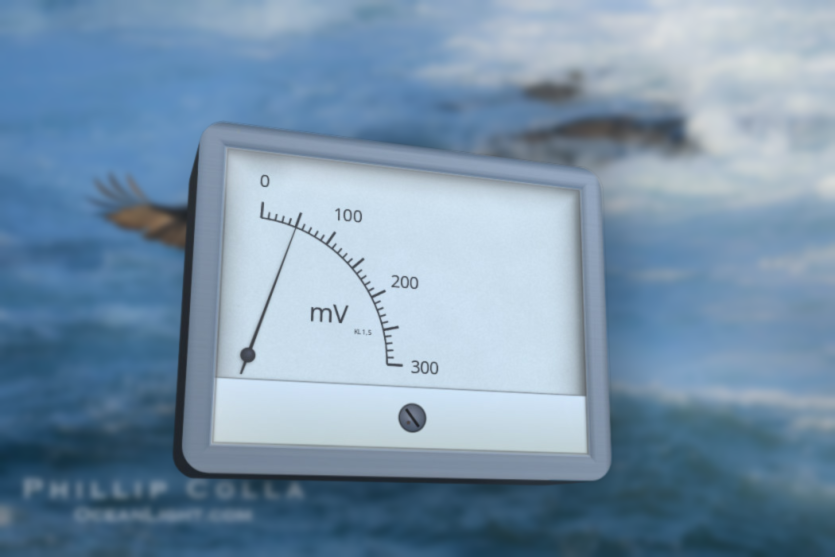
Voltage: mV 50
